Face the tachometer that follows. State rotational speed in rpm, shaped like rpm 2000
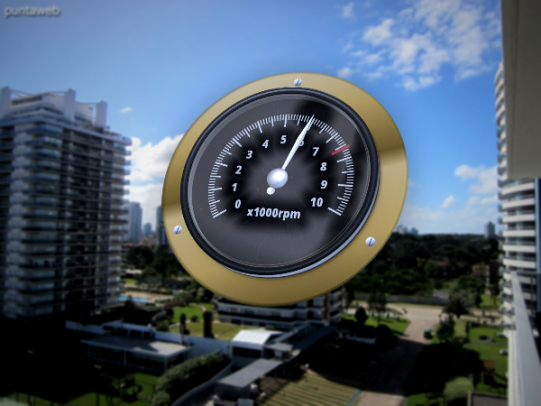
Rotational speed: rpm 6000
